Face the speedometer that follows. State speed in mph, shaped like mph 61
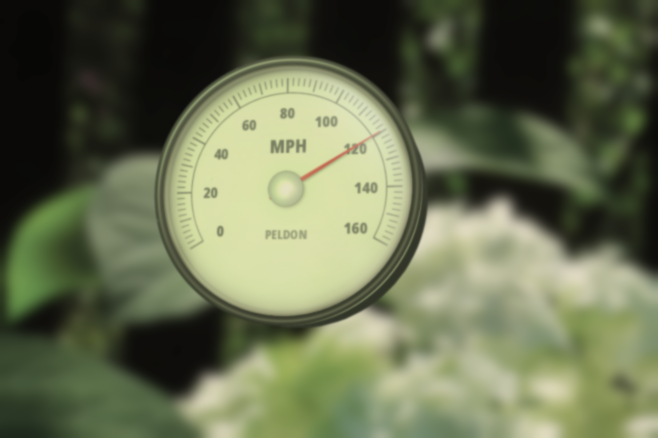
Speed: mph 120
